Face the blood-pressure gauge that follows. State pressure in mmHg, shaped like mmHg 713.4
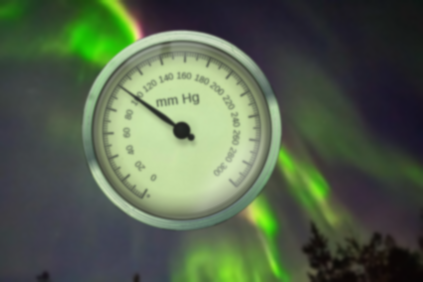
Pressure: mmHg 100
